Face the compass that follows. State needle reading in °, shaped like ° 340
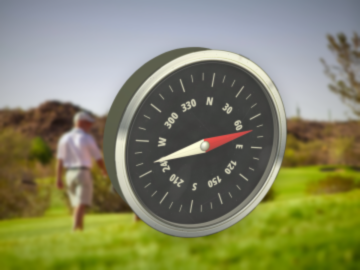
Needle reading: ° 70
